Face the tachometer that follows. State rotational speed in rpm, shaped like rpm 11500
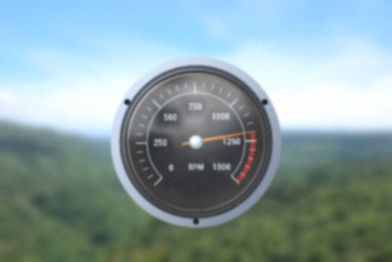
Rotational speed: rpm 1200
